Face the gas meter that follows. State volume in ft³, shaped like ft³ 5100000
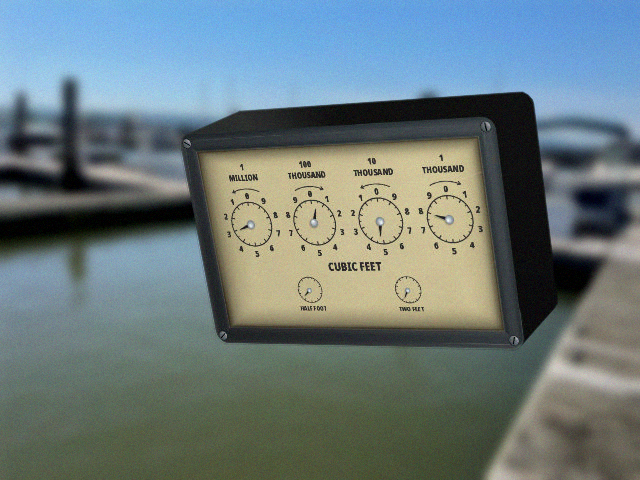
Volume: ft³ 304800
